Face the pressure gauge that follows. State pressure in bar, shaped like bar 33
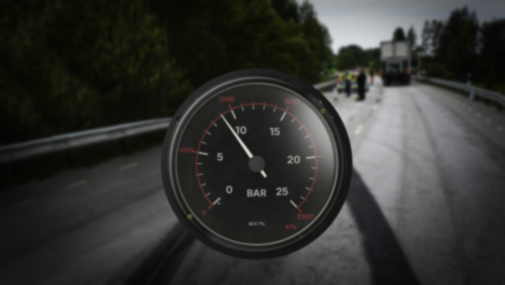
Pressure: bar 9
